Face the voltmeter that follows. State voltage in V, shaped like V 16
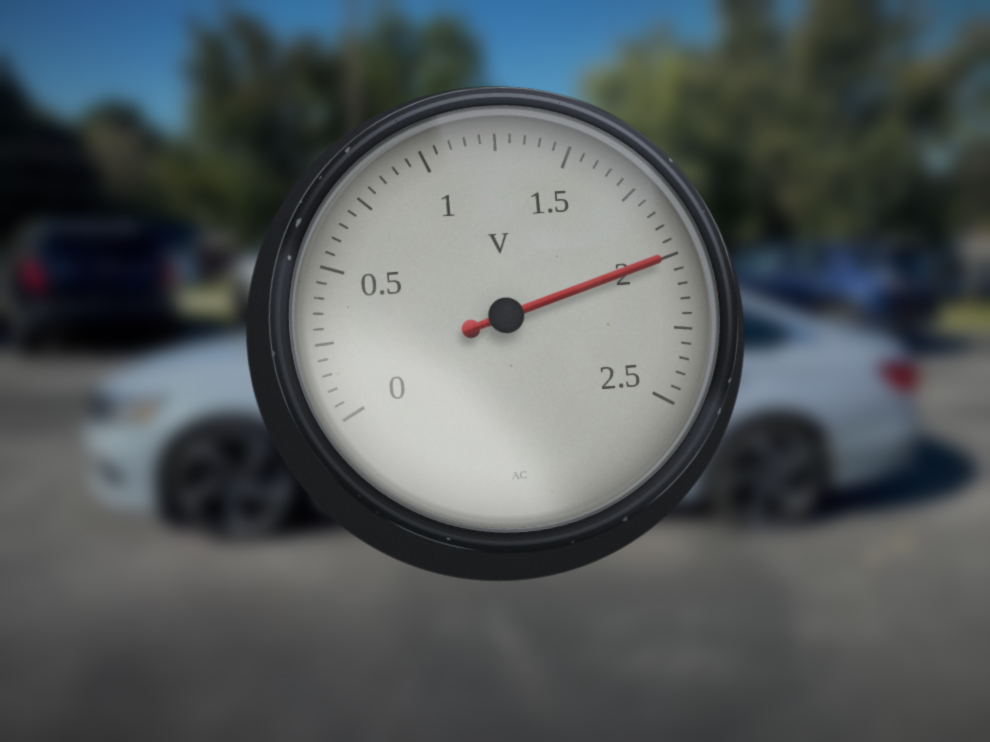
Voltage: V 2
